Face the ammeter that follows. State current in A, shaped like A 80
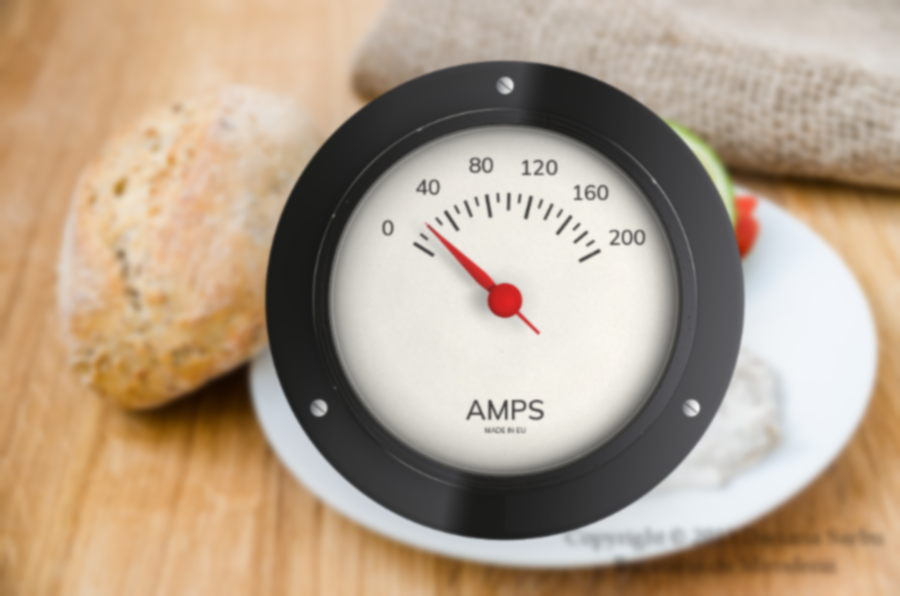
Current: A 20
